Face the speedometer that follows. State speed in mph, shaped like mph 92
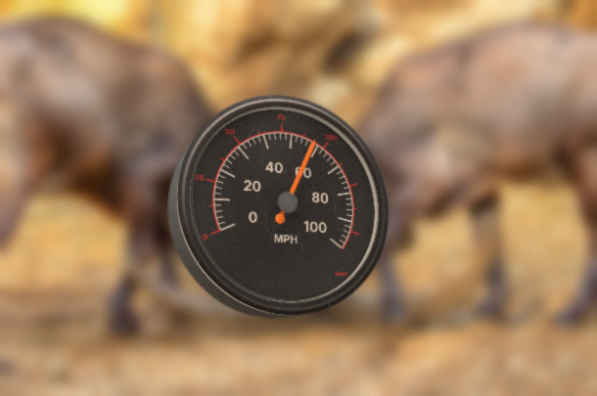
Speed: mph 58
